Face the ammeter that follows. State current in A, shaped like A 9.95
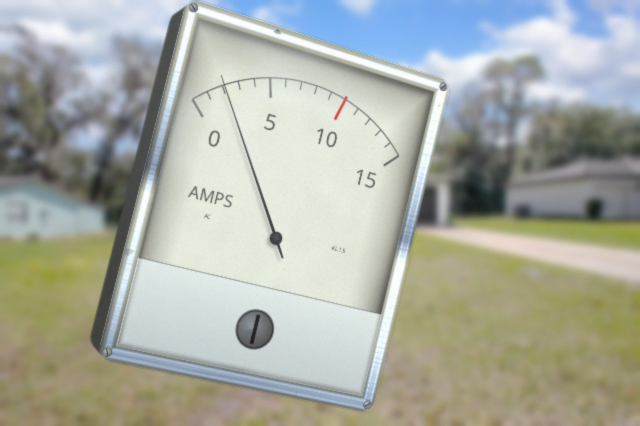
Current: A 2
